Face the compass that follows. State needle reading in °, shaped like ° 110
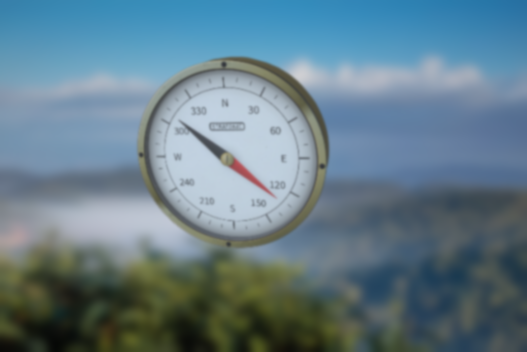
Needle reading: ° 130
